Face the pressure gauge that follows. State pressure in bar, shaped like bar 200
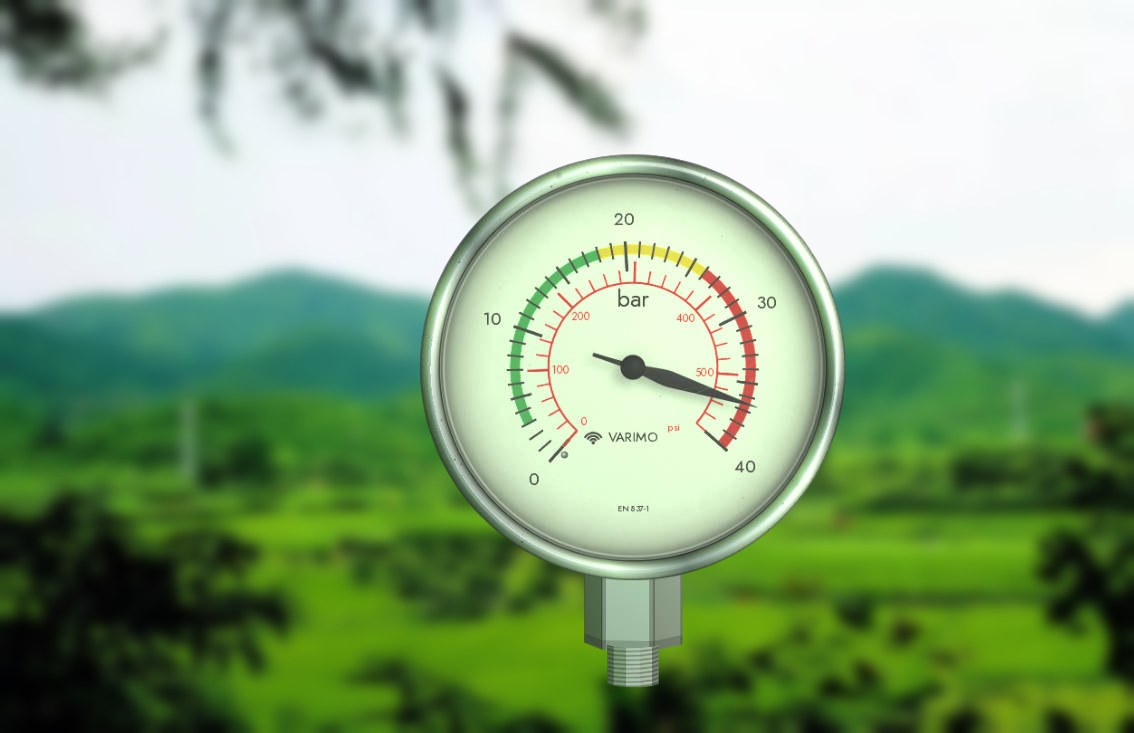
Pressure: bar 36.5
